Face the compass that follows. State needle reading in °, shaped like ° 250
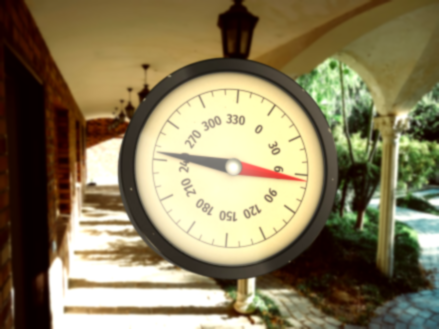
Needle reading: ° 65
